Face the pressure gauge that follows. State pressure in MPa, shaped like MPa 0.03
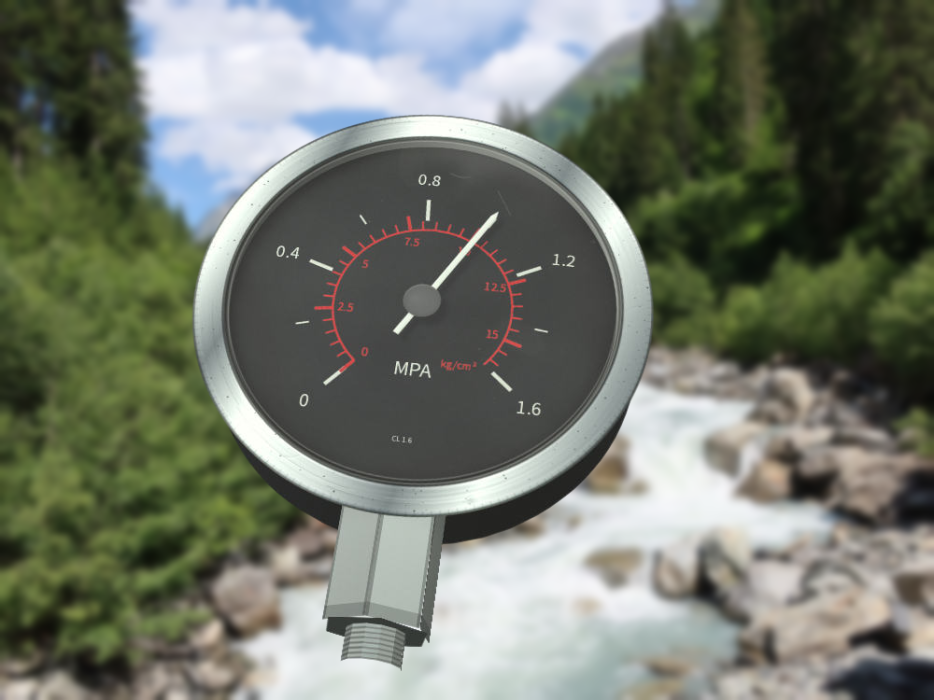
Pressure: MPa 1
